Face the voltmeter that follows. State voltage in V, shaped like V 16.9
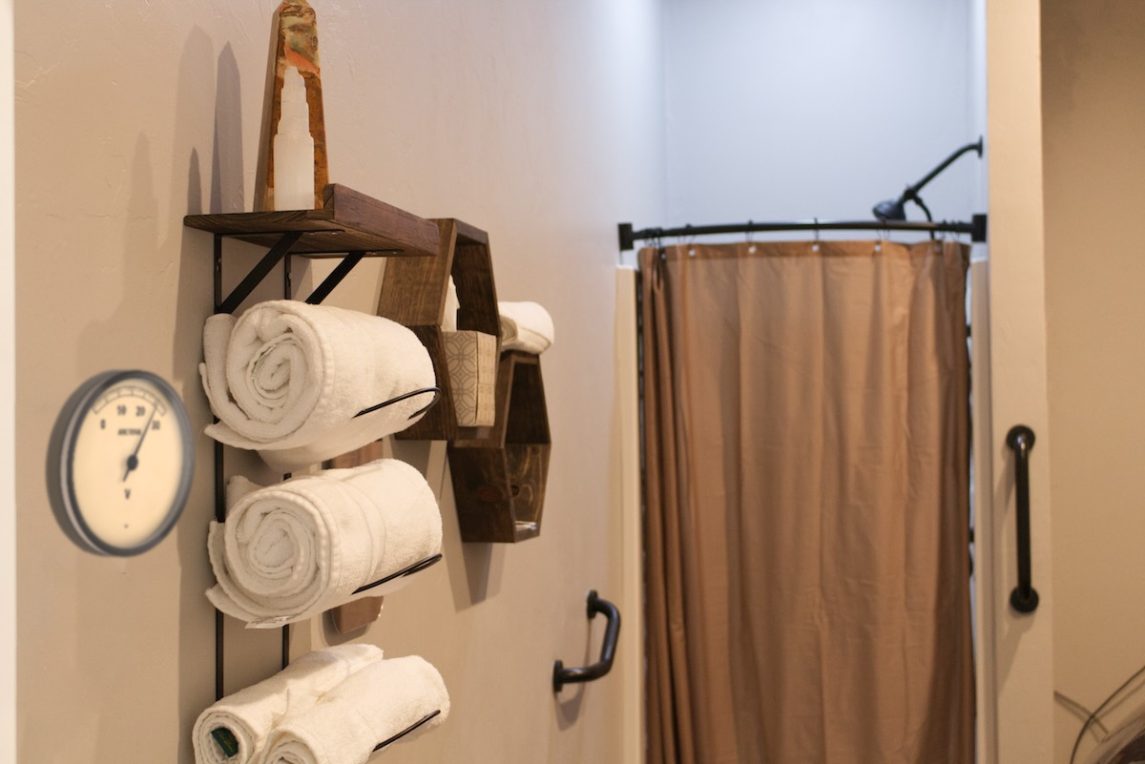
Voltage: V 25
